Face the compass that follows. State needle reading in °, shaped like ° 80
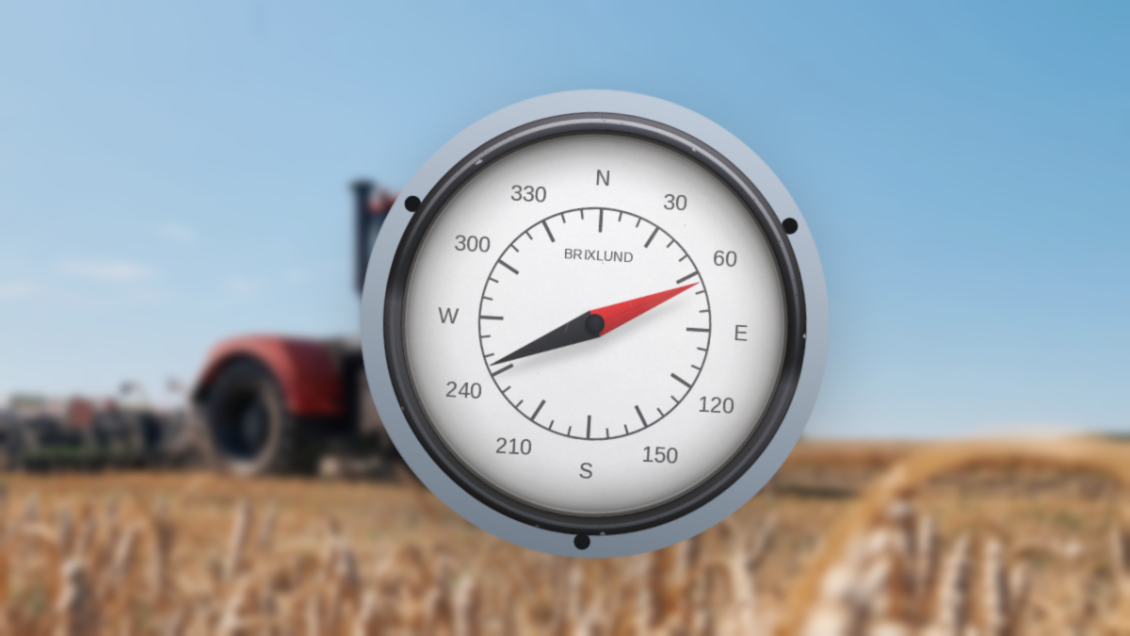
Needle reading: ° 65
